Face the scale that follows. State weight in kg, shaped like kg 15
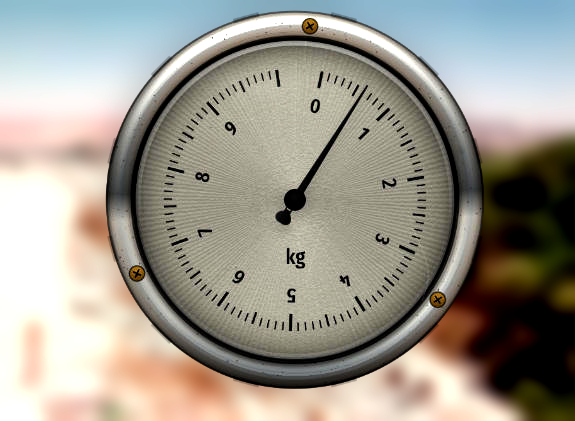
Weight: kg 0.6
